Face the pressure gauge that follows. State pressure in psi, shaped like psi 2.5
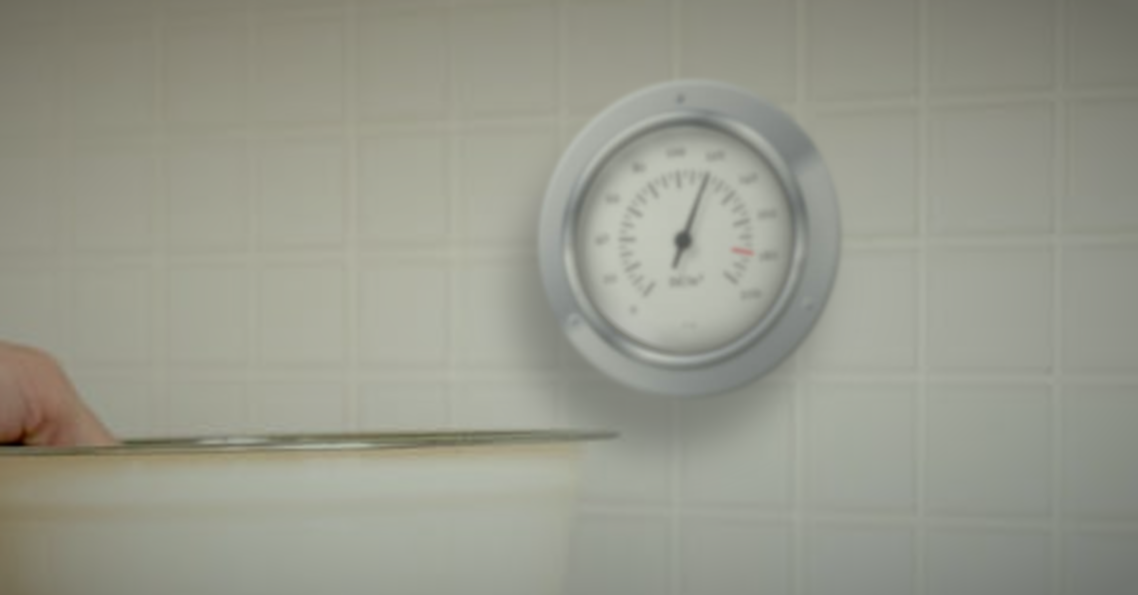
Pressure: psi 120
